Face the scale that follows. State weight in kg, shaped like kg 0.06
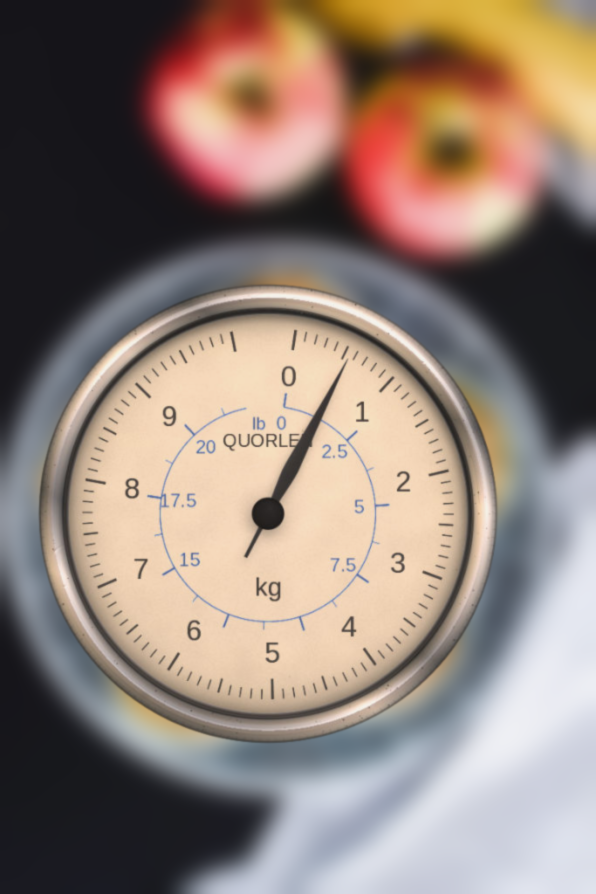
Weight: kg 0.55
